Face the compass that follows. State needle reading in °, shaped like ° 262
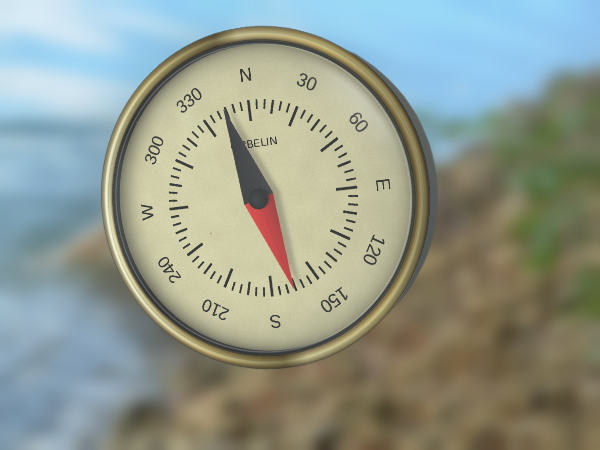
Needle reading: ° 165
